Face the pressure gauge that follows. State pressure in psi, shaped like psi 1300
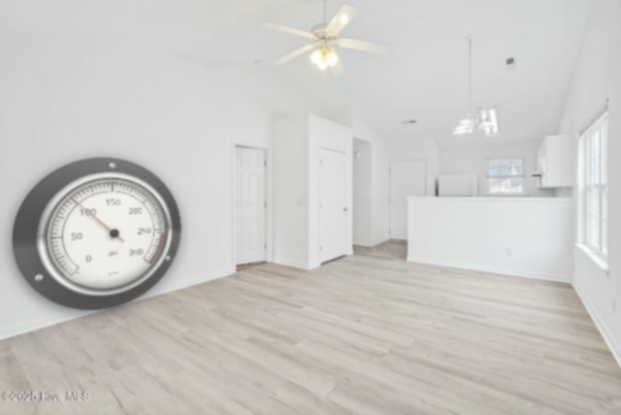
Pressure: psi 100
